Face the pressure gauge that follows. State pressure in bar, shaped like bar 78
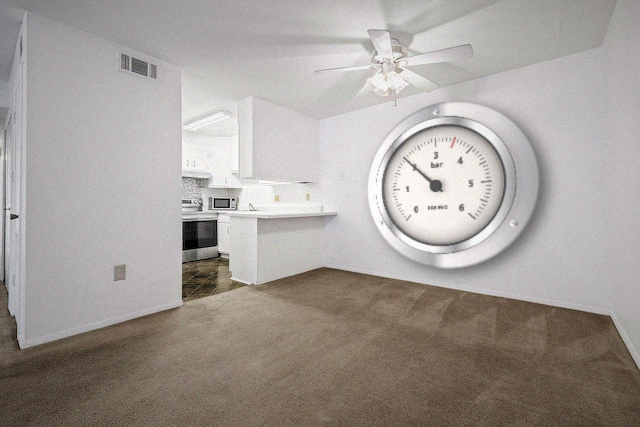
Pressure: bar 2
